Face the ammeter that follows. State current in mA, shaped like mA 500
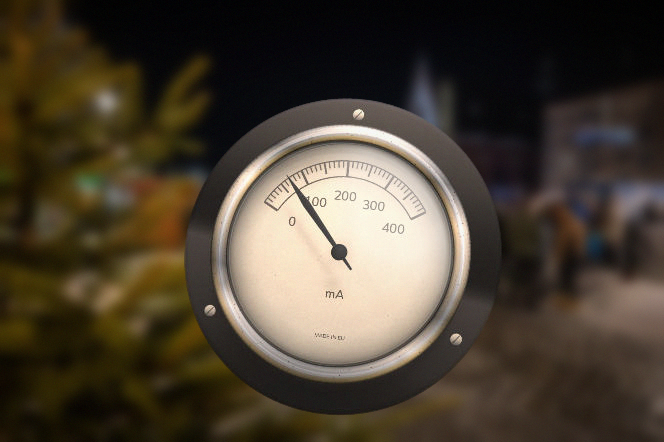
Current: mA 70
